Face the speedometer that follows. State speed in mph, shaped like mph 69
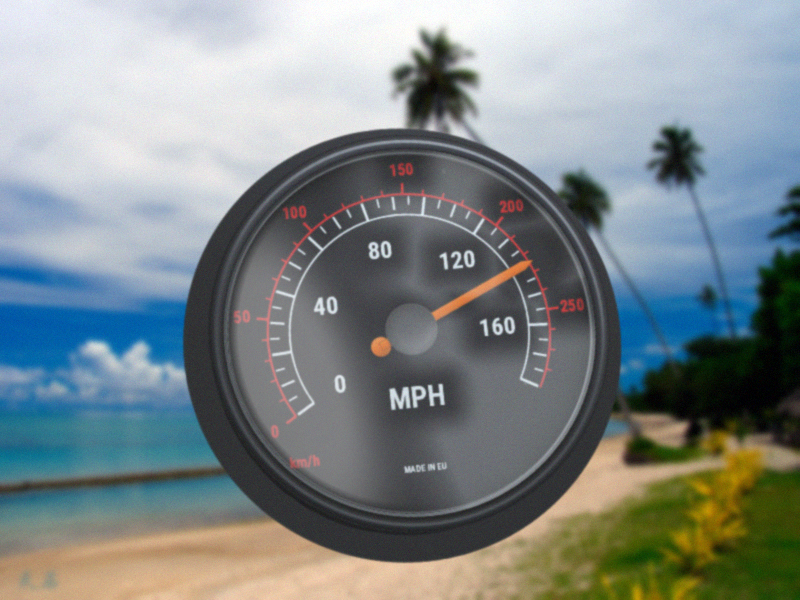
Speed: mph 140
